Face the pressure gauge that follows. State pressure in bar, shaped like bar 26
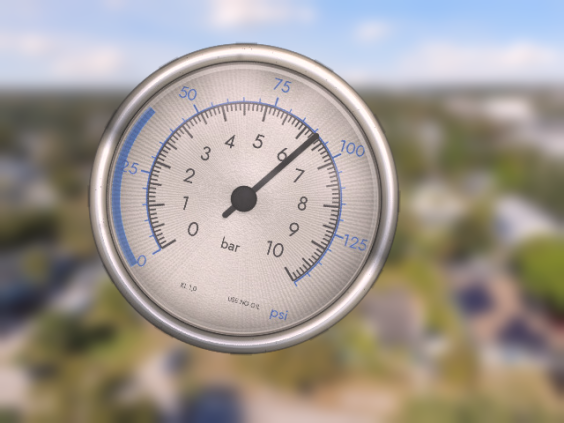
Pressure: bar 6.3
